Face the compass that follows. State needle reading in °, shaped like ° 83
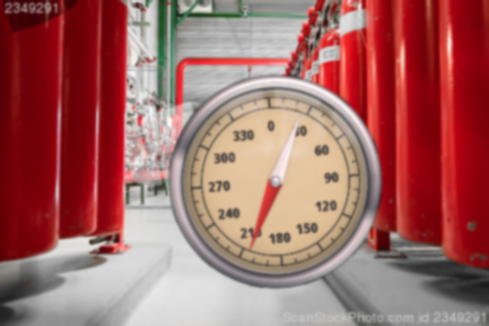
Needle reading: ° 205
